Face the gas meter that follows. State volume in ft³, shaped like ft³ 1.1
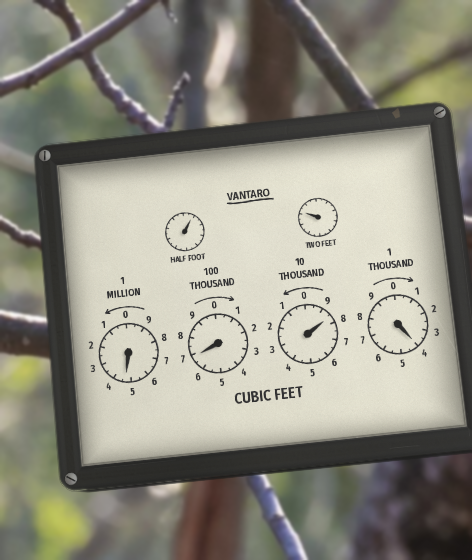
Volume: ft³ 468400
